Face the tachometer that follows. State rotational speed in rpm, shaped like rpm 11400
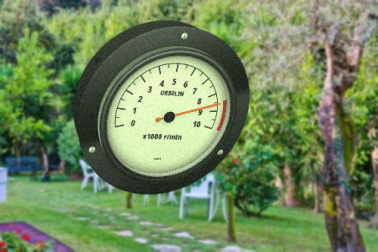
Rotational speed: rpm 8500
